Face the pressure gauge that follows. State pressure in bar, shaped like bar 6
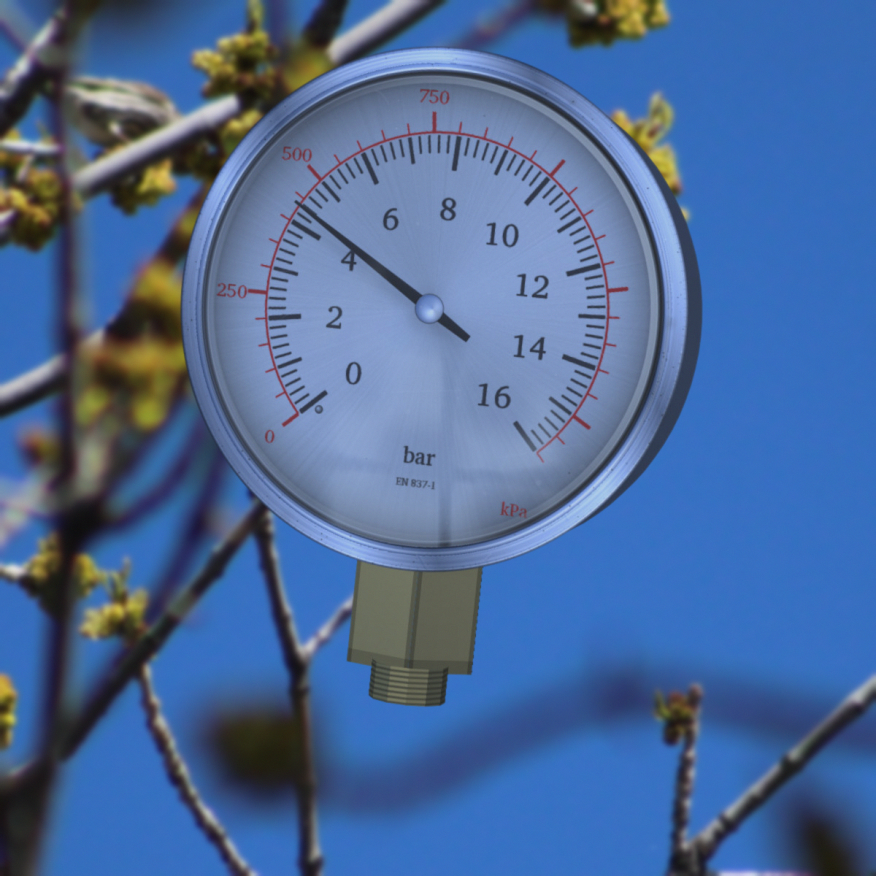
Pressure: bar 4.4
